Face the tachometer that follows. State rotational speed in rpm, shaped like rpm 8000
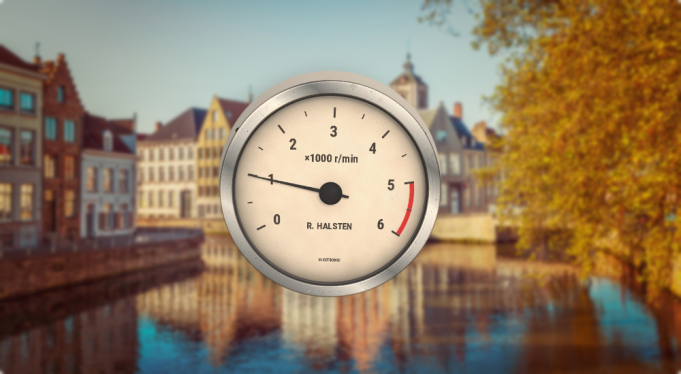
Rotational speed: rpm 1000
